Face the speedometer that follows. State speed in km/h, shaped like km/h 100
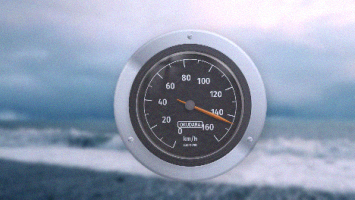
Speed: km/h 145
